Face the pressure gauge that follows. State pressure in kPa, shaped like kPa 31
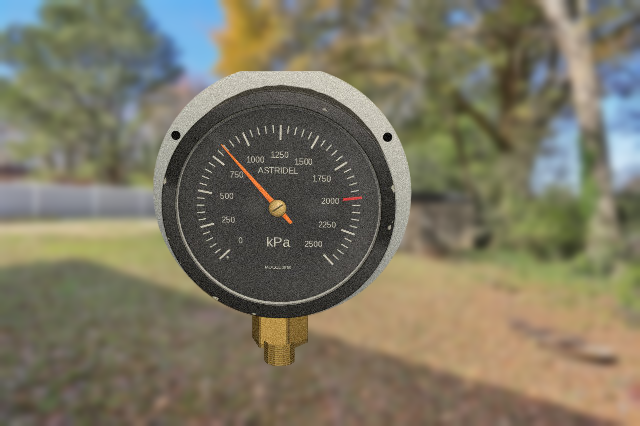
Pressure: kPa 850
